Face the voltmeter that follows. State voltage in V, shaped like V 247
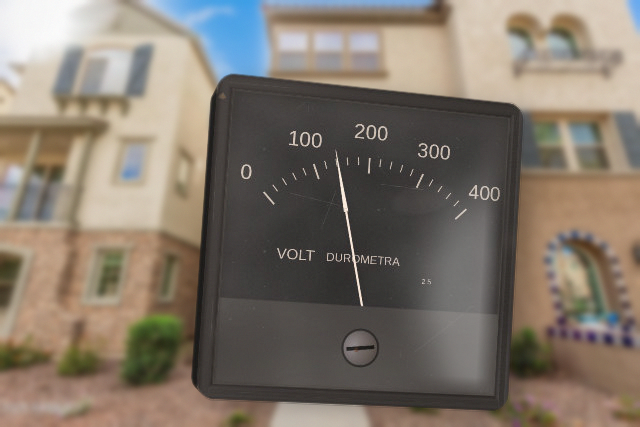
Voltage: V 140
